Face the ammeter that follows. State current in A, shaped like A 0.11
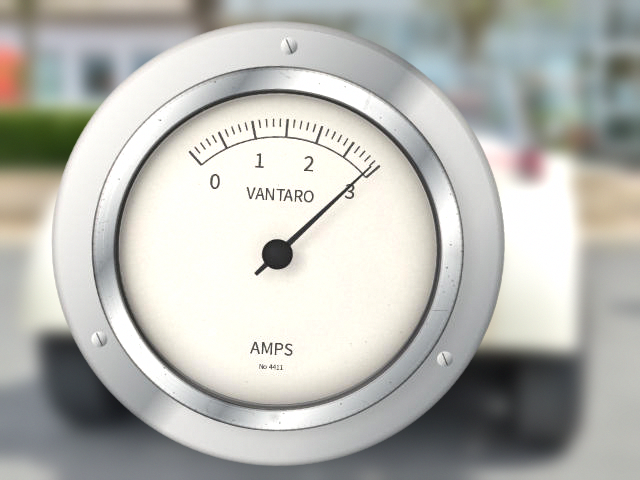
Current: A 2.9
